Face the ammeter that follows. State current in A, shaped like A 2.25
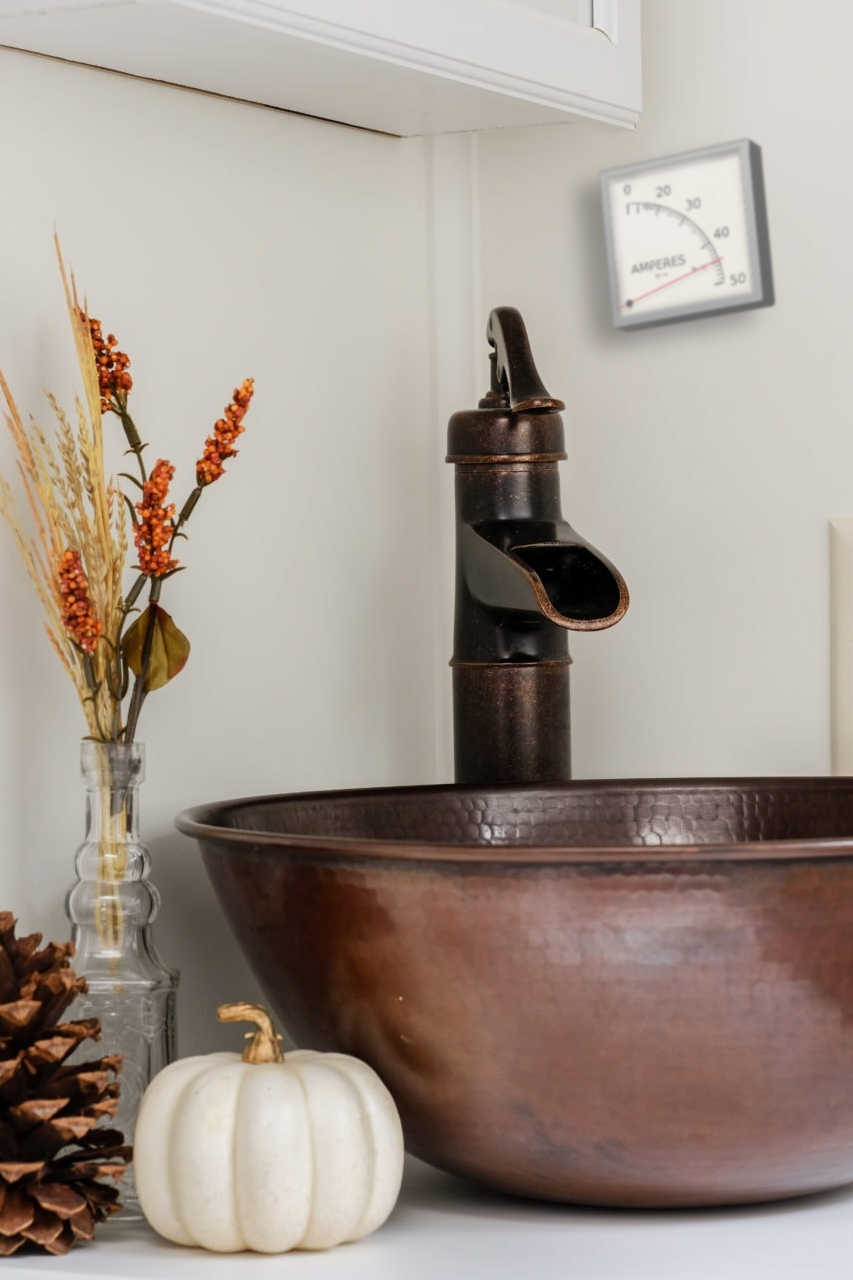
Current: A 45
